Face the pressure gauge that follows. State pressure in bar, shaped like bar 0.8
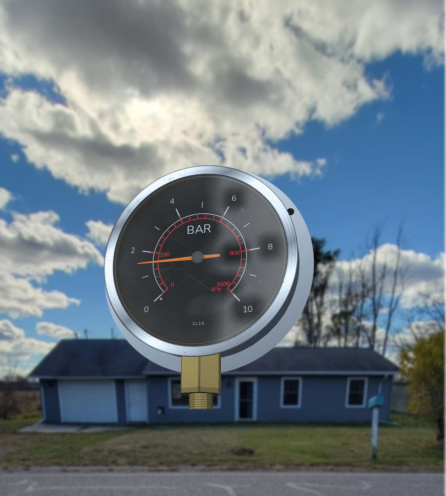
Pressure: bar 1.5
